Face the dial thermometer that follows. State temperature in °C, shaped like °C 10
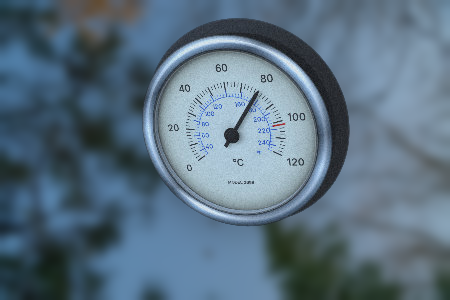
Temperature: °C 80
